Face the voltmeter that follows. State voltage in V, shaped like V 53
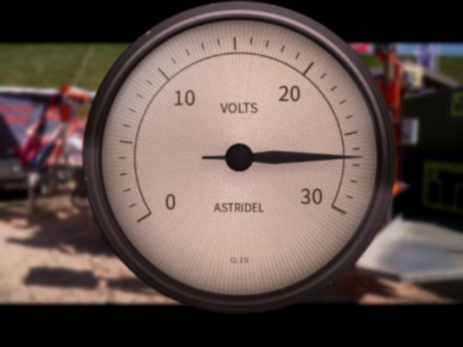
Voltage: V 26.5
